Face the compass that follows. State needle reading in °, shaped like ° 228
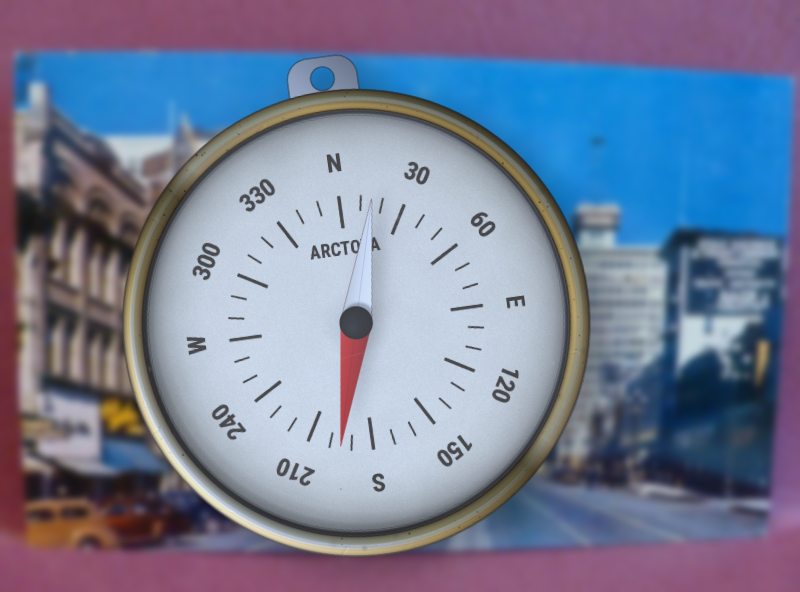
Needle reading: ° 195
